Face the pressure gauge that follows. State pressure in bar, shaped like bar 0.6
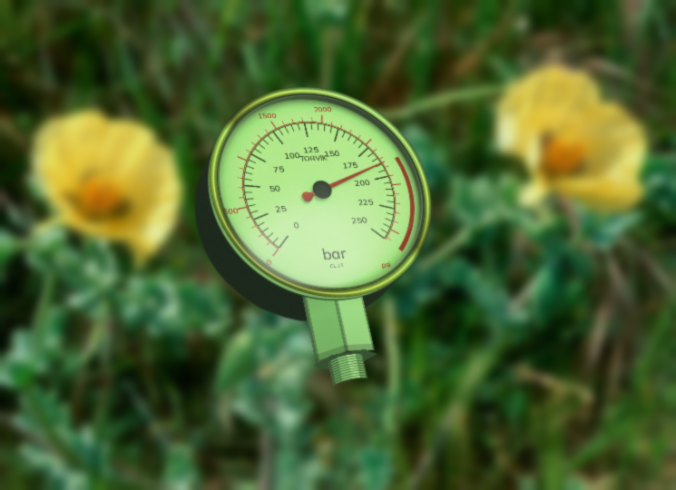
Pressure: bar 190
